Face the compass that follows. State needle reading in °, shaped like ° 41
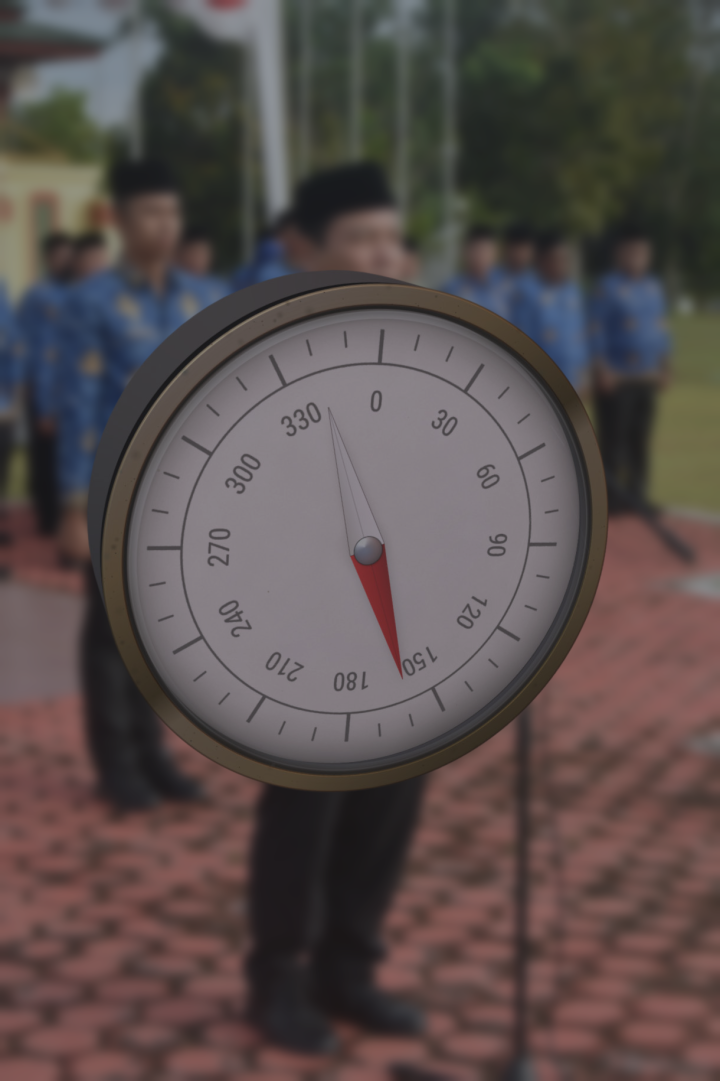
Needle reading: ° 160
